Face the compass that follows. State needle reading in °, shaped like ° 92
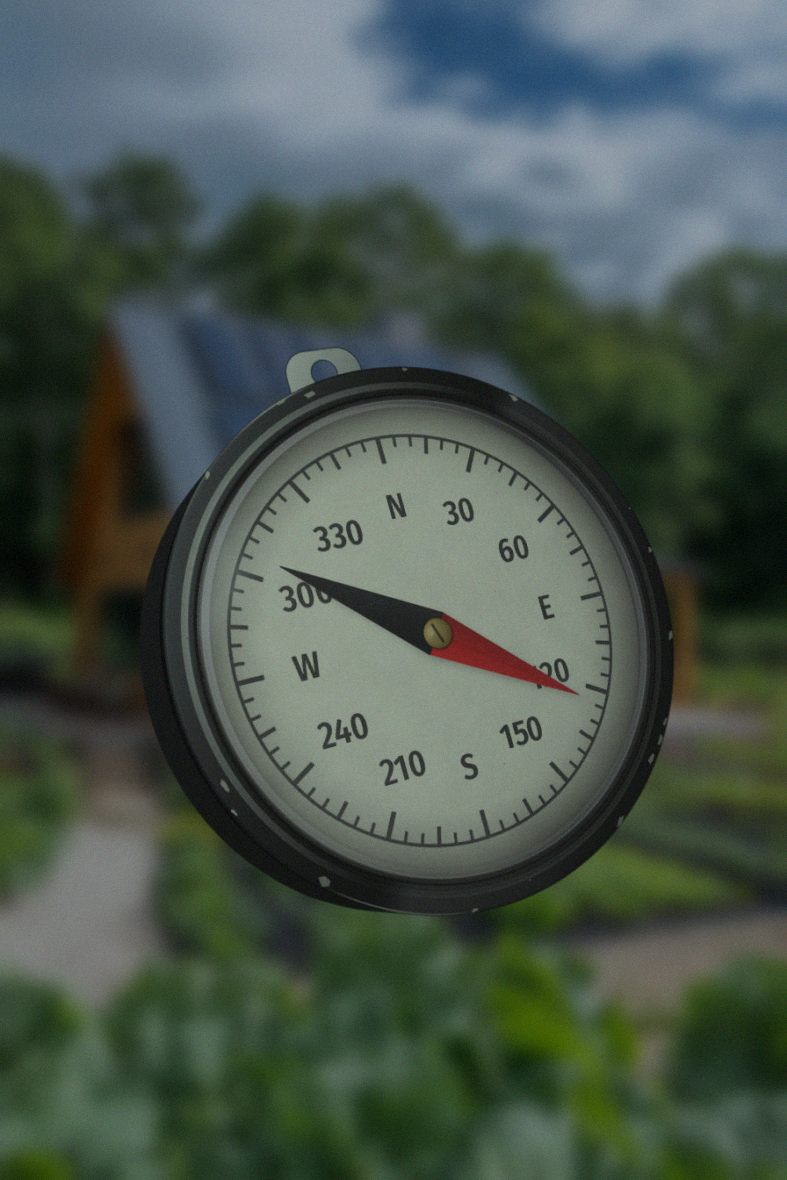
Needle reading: ° 125
